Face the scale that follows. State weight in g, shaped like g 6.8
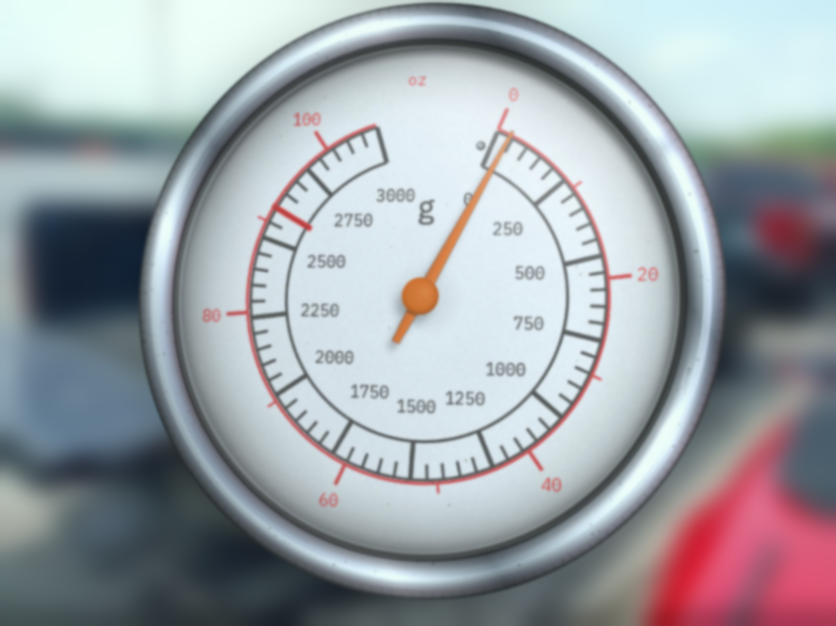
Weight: g 50
